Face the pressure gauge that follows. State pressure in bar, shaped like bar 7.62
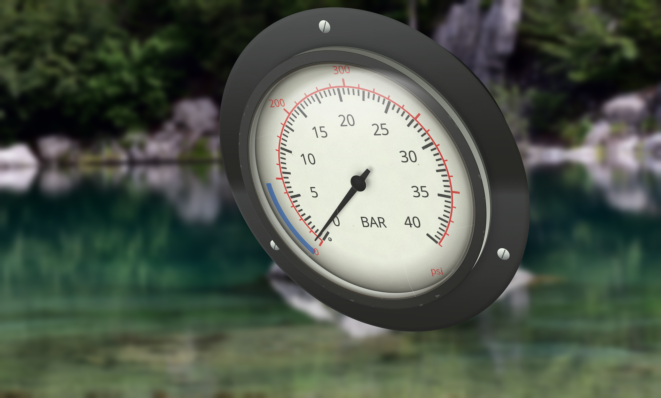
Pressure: bar 0.5
